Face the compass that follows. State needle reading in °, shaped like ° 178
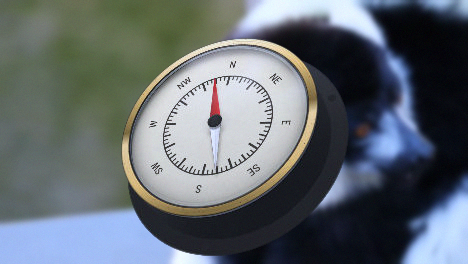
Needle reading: ° 345
